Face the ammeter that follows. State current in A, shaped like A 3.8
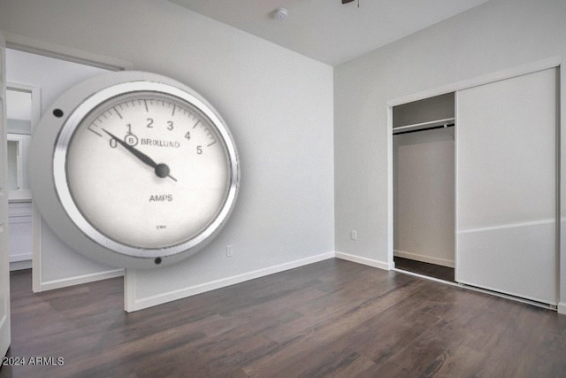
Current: A 0.2
